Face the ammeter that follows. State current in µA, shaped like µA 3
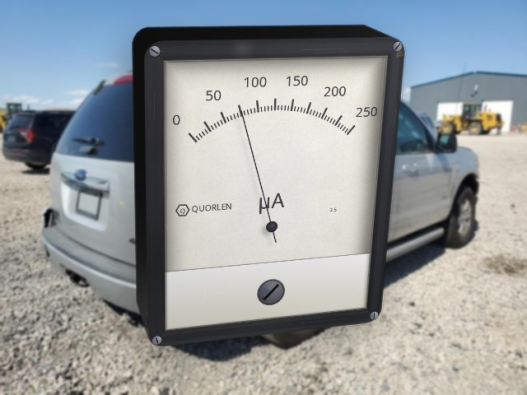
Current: µA 75
